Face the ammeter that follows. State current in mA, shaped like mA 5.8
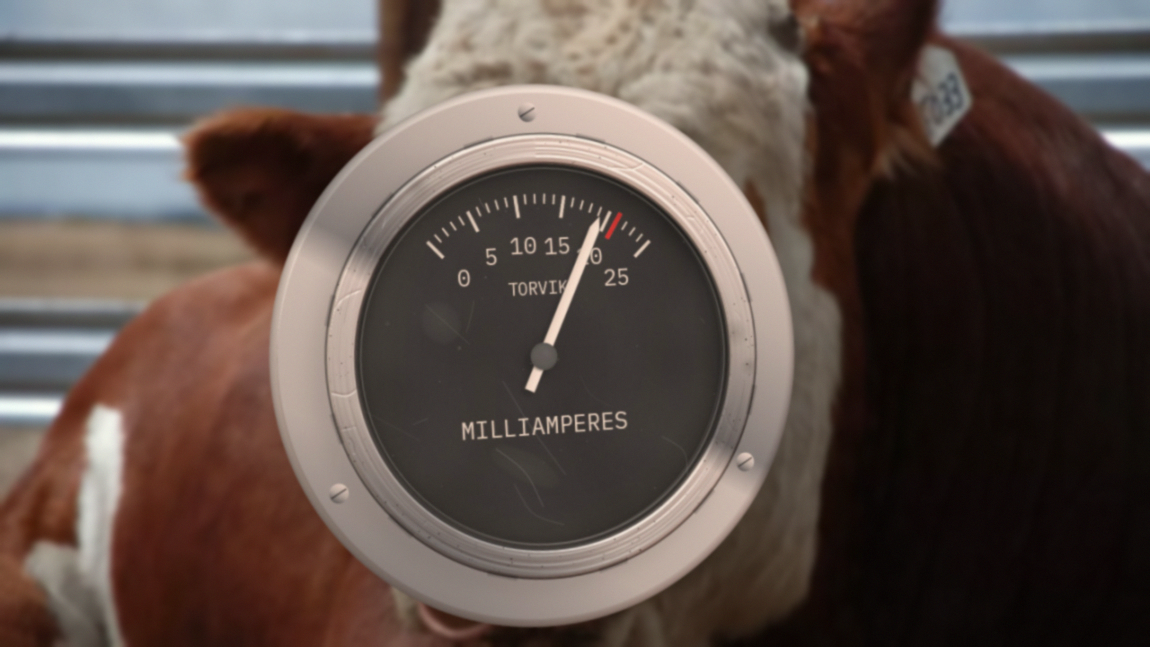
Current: mA 19
